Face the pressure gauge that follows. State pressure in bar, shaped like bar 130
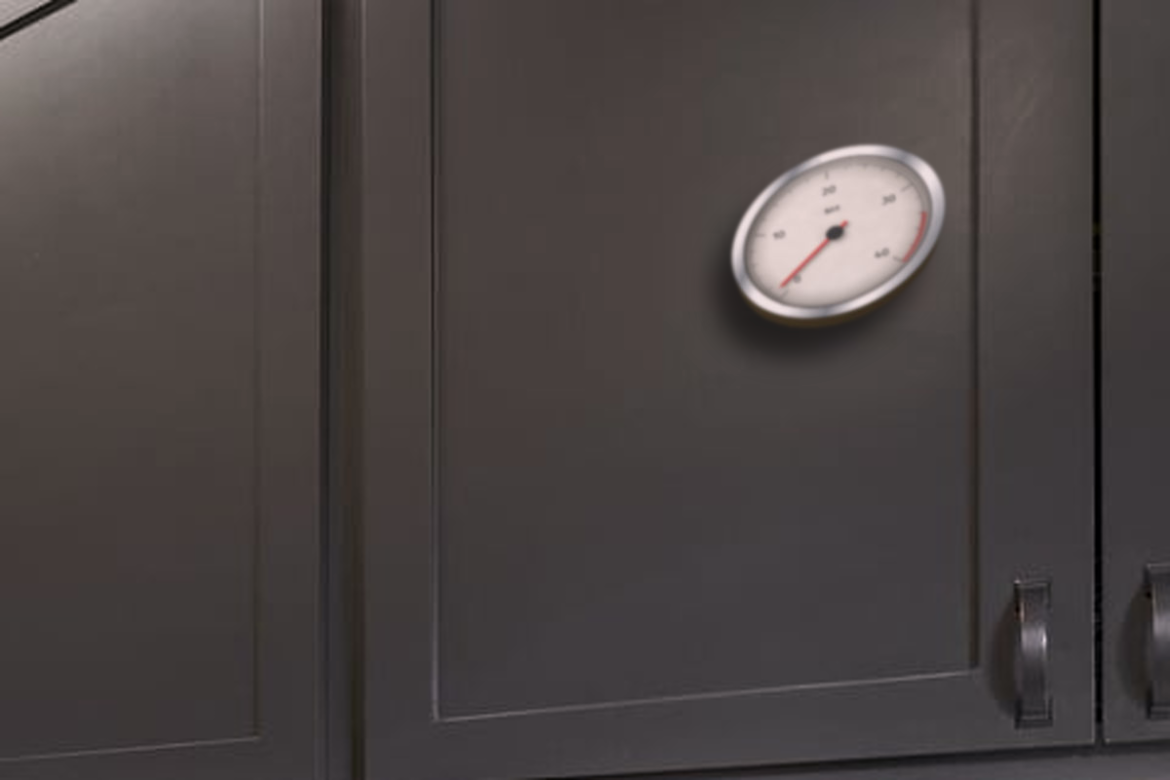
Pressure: bar 1
